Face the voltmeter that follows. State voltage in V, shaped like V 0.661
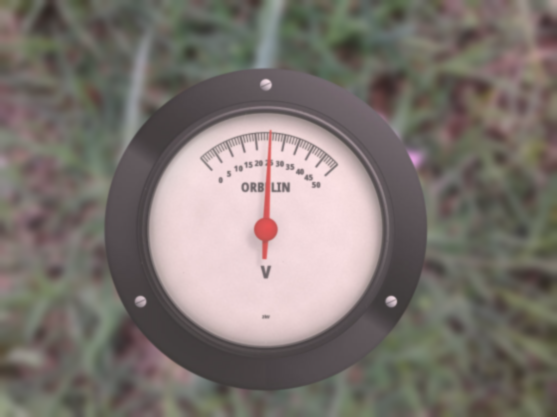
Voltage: V 25
